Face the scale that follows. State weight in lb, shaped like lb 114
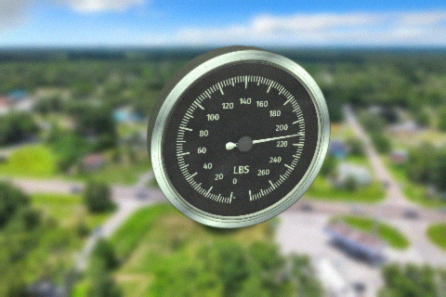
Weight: lb 210
